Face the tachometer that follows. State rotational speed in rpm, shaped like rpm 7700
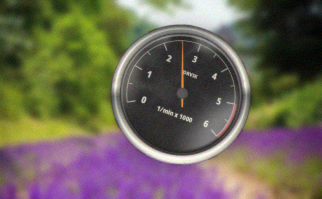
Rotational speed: rpm 2500
